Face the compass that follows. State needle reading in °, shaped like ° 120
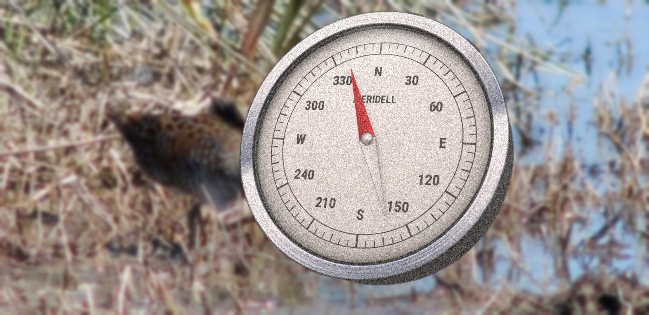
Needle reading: ° 340
